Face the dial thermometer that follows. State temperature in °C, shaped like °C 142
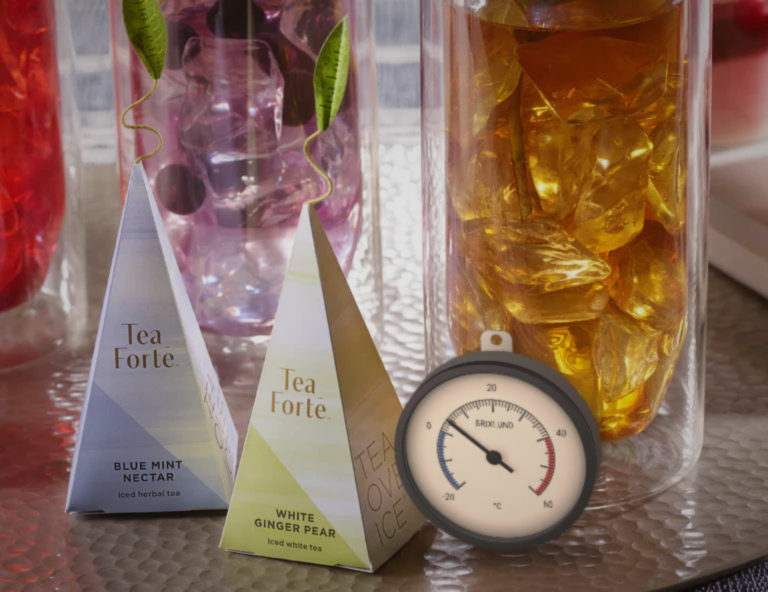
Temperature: °C 5
